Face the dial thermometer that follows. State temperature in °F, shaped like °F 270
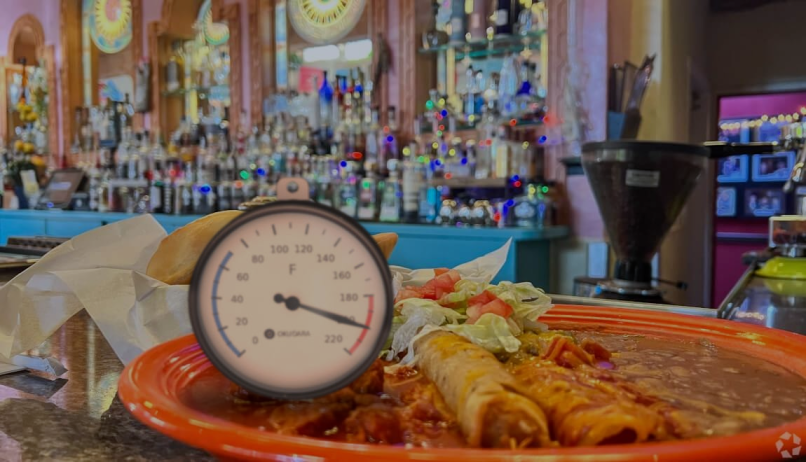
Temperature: °F 200
